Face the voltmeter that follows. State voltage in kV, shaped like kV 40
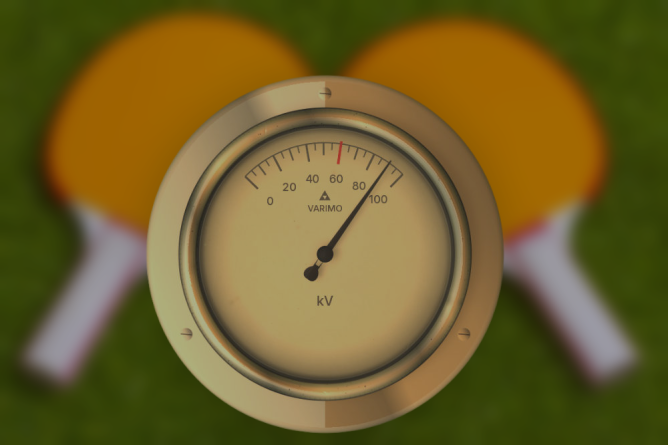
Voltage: kV 90
